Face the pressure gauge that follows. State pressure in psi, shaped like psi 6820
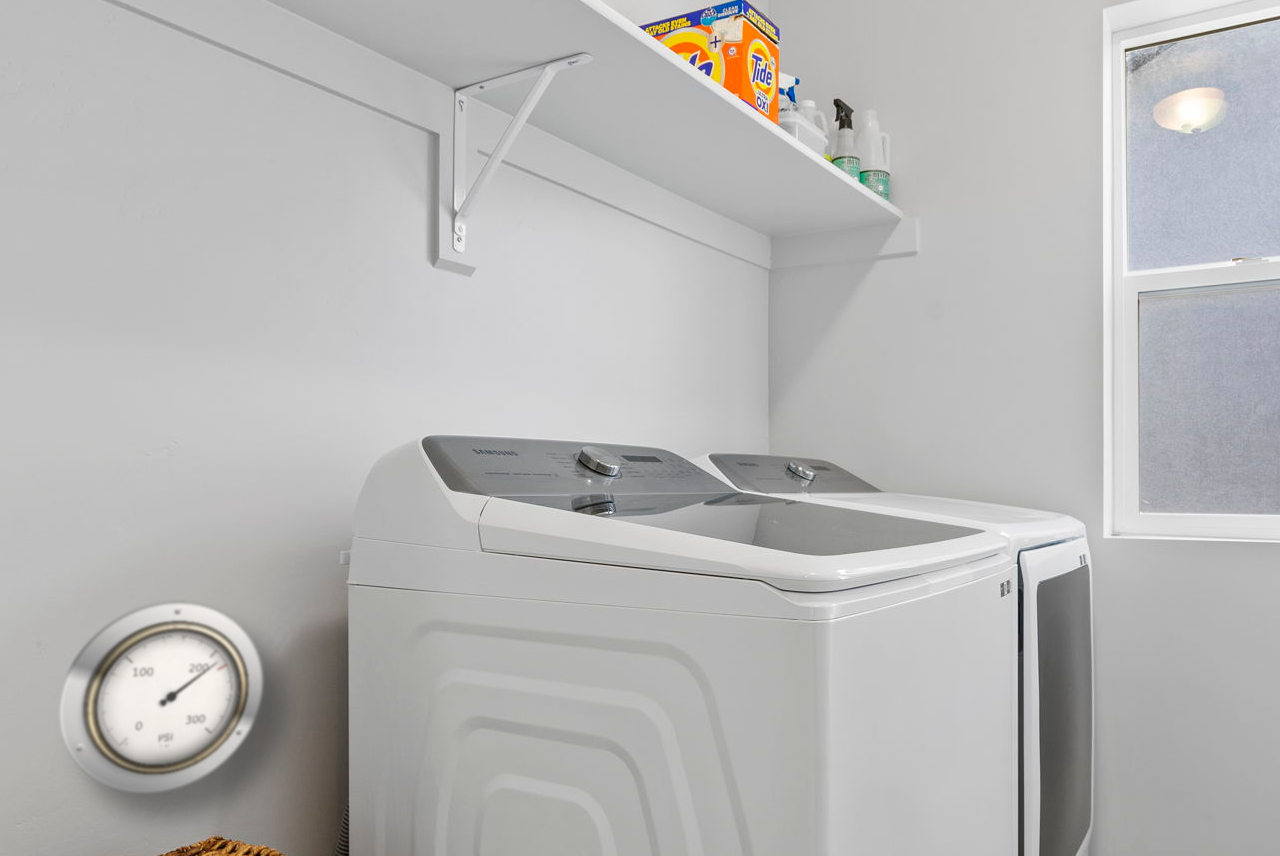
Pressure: psi 210
